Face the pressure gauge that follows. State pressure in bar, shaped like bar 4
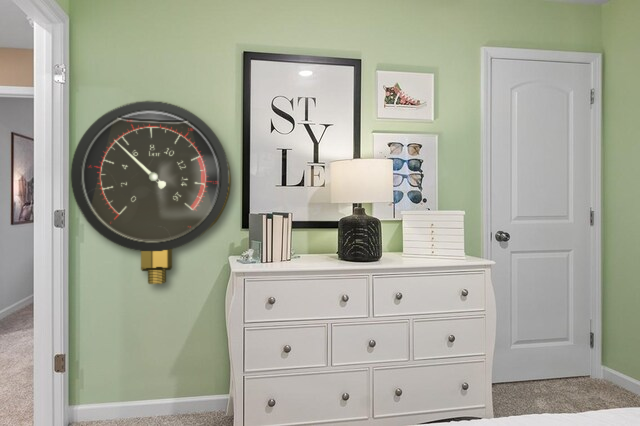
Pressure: bar 5.5
